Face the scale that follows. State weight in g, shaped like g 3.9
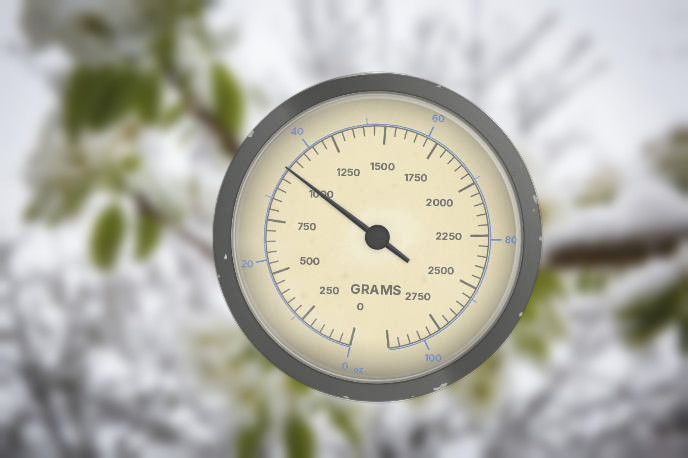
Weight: g 1000
